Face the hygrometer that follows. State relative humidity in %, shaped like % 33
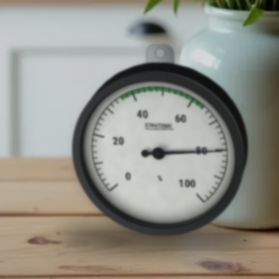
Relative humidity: % 80
